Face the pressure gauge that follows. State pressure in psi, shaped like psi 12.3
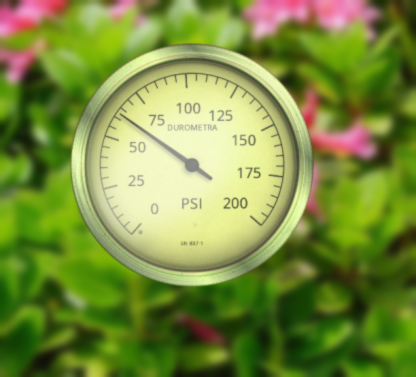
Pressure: psi 62.5
